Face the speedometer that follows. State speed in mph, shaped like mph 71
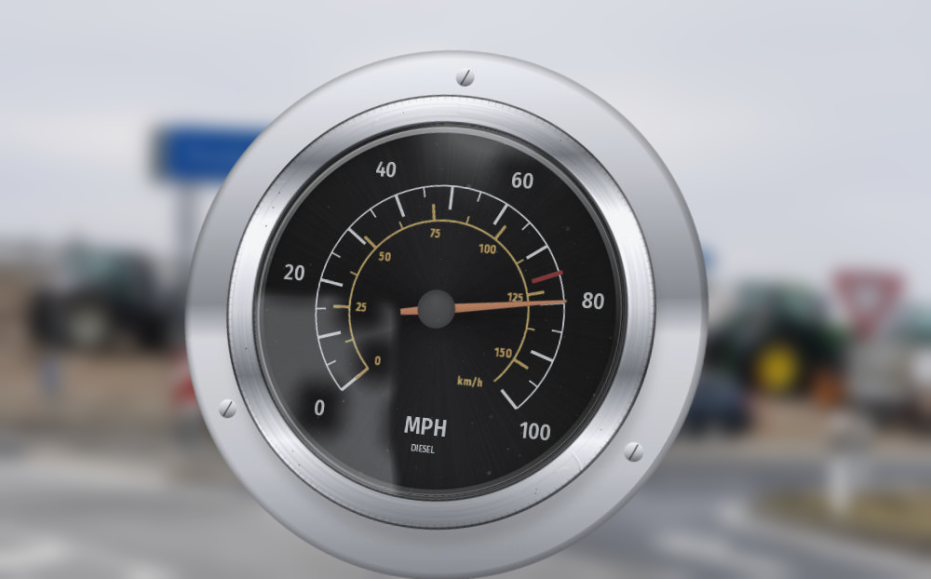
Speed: mph 80
